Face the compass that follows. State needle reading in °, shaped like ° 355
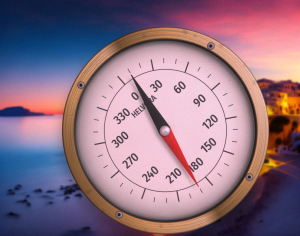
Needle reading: ° 190
